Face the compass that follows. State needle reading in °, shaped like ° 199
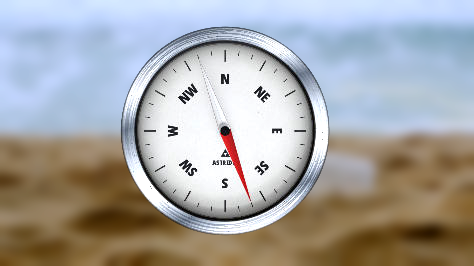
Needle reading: ° 160
